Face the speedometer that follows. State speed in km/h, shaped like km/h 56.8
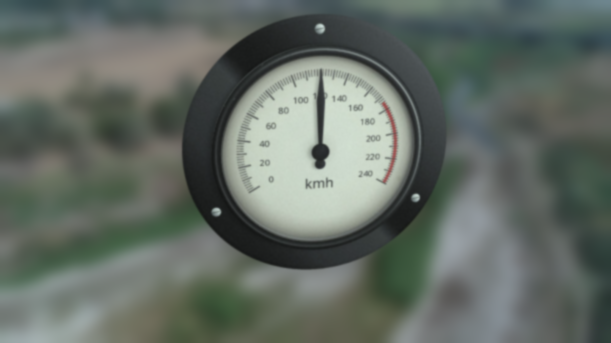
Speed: km/h 120
